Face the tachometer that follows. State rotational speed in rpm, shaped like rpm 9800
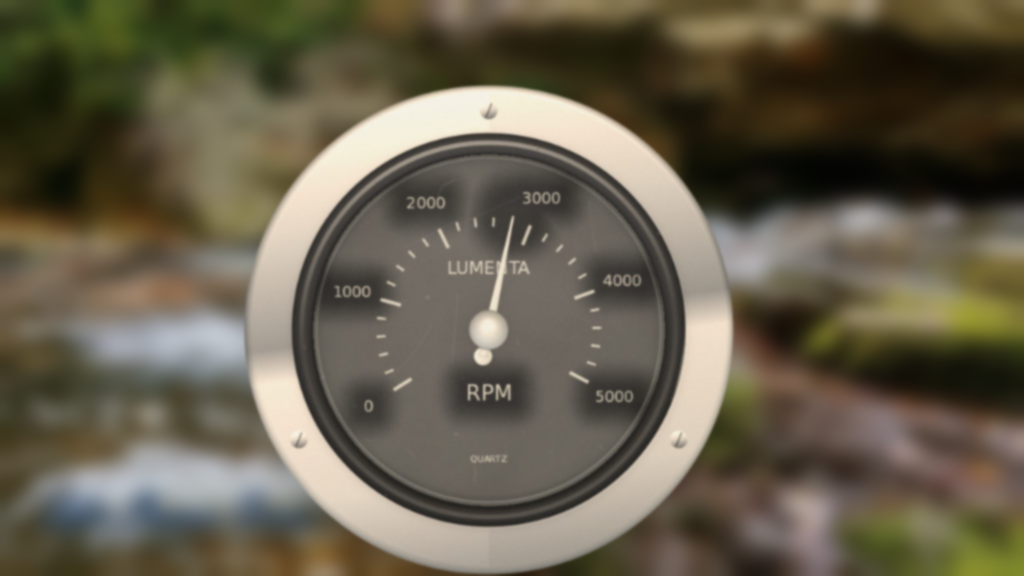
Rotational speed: rpm 2800
